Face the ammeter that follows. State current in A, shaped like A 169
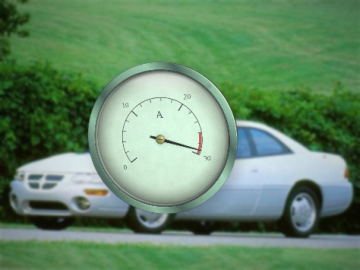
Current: A 29
